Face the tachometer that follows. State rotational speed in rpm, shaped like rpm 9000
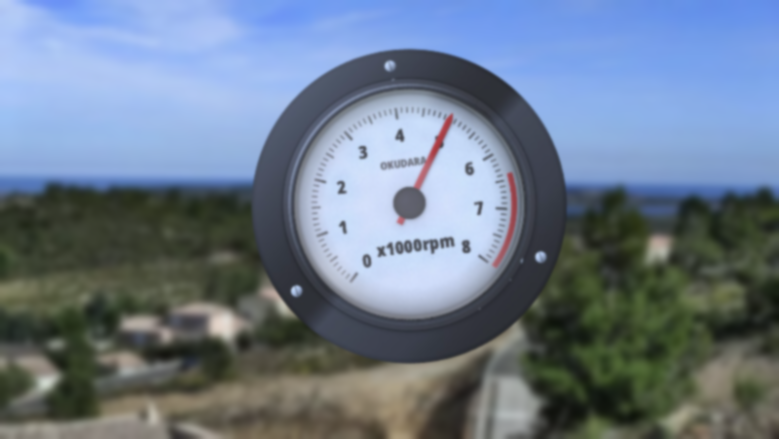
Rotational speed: rpm 5000
